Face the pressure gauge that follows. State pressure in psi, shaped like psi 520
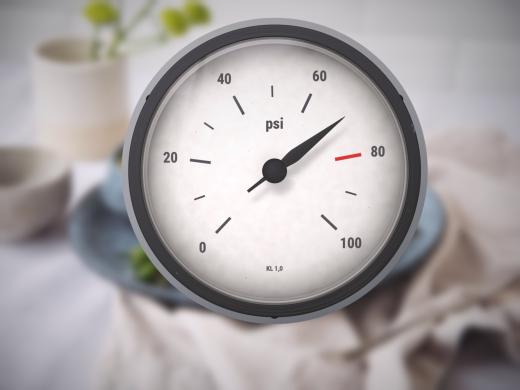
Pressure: psi 70
